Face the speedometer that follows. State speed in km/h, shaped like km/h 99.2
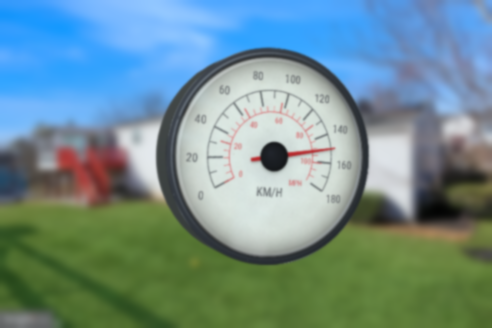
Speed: km/h 150
